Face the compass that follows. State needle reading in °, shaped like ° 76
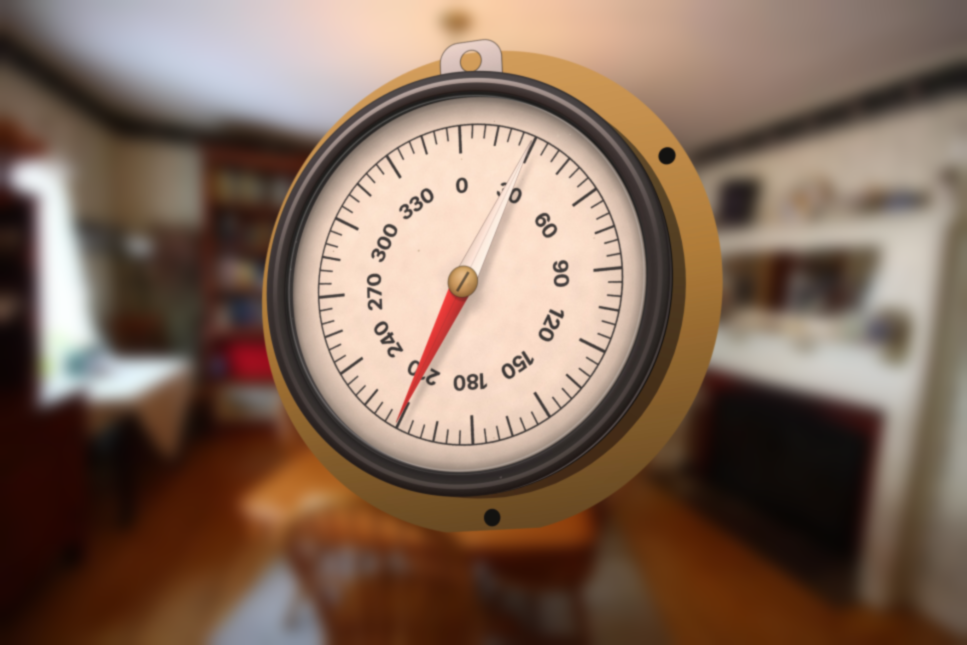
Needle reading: ° 210
